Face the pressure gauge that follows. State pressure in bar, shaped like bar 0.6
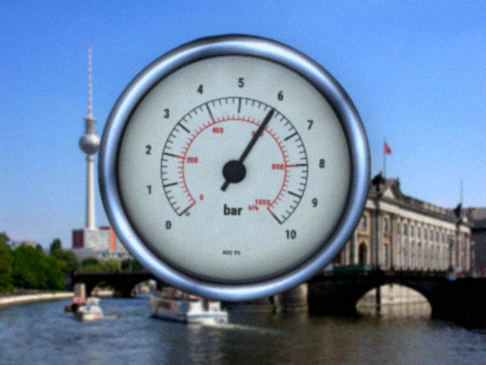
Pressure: bar 6
